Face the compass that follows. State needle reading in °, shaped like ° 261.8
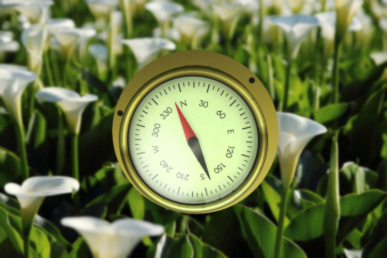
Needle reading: ° 350
